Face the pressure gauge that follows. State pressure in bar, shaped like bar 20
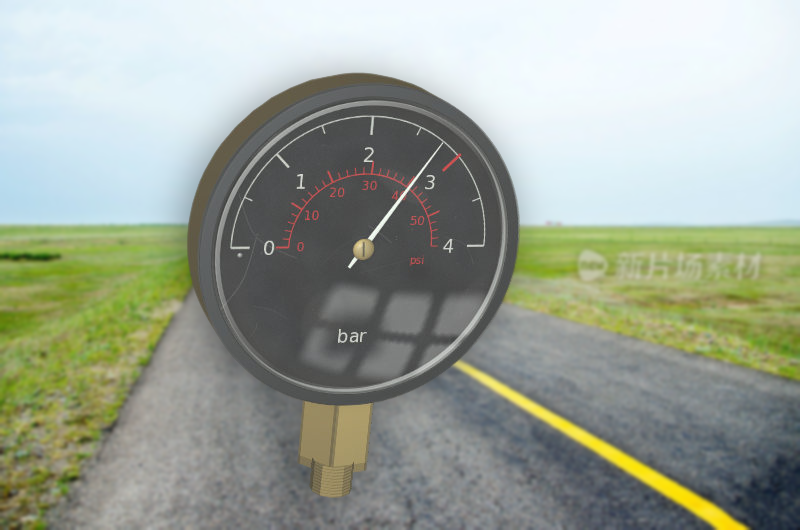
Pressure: bar 2.75
